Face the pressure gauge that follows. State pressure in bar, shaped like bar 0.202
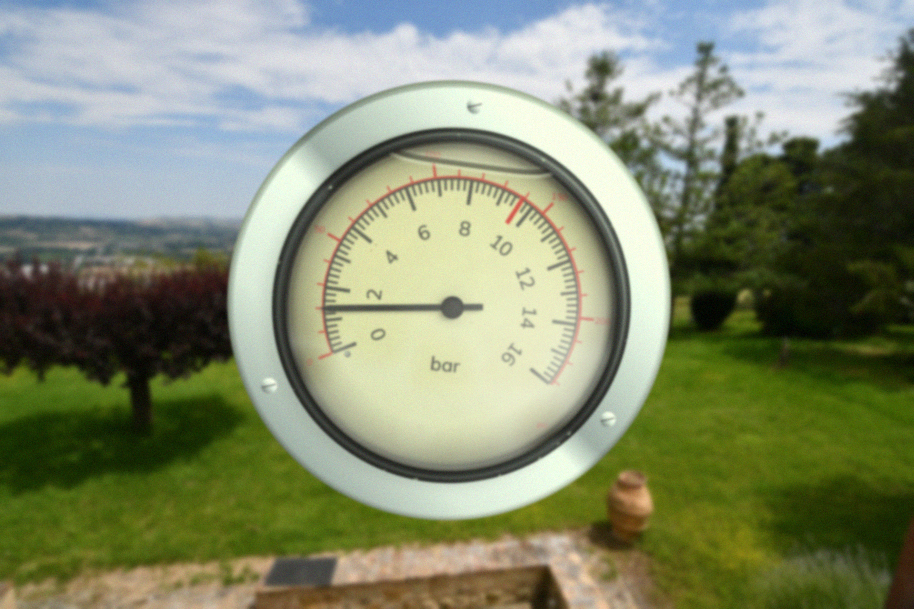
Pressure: bar 1.4
